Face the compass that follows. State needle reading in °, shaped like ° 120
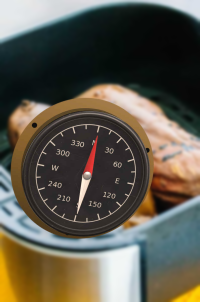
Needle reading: ° 0
